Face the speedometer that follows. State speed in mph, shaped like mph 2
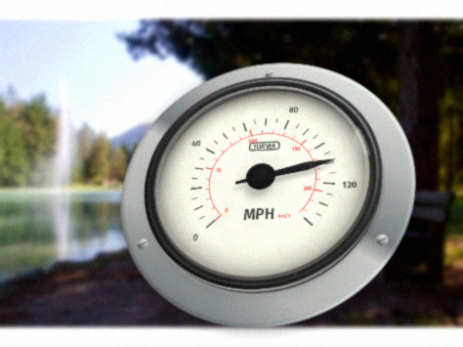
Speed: mph 110
